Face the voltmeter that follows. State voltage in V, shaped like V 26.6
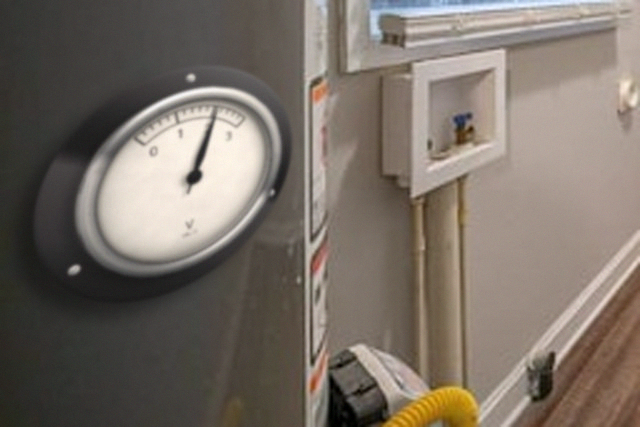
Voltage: V 2
